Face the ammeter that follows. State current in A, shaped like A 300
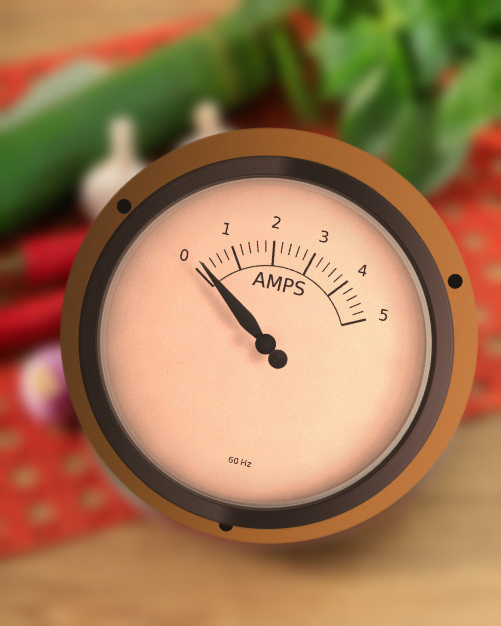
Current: A 0.2
